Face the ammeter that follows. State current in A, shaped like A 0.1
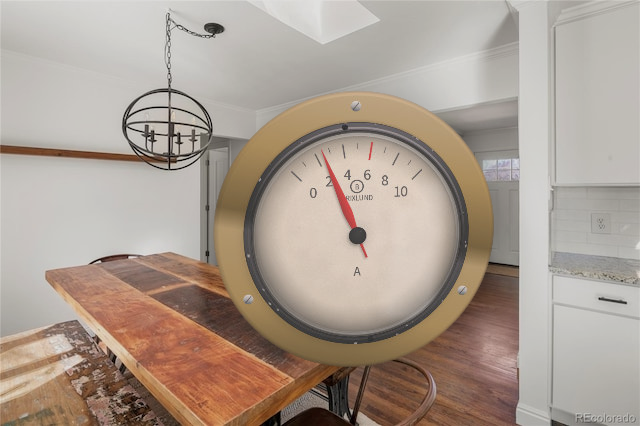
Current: A 2.5
